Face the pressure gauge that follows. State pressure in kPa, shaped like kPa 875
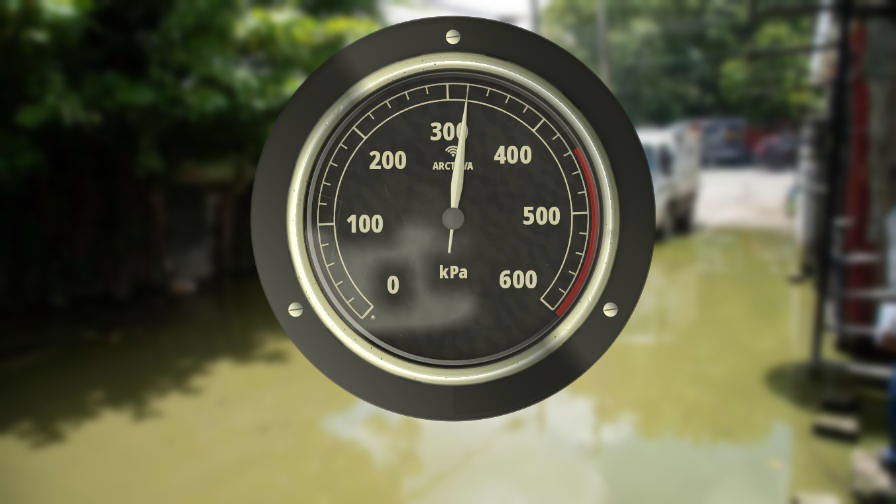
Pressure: kPa 320
